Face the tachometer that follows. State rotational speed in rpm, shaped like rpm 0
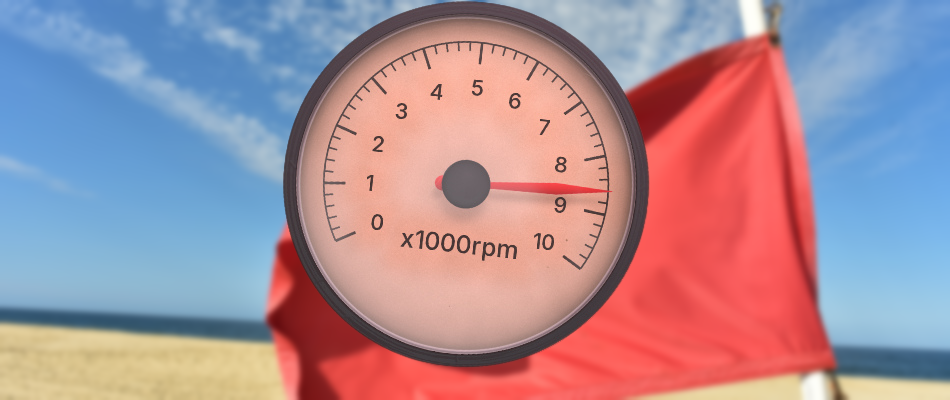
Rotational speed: rpm 8600
